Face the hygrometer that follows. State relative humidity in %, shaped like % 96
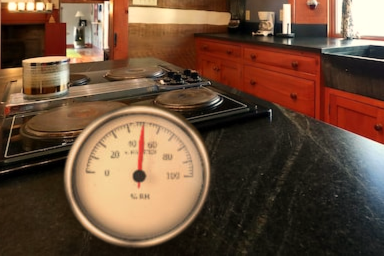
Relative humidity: % 50
